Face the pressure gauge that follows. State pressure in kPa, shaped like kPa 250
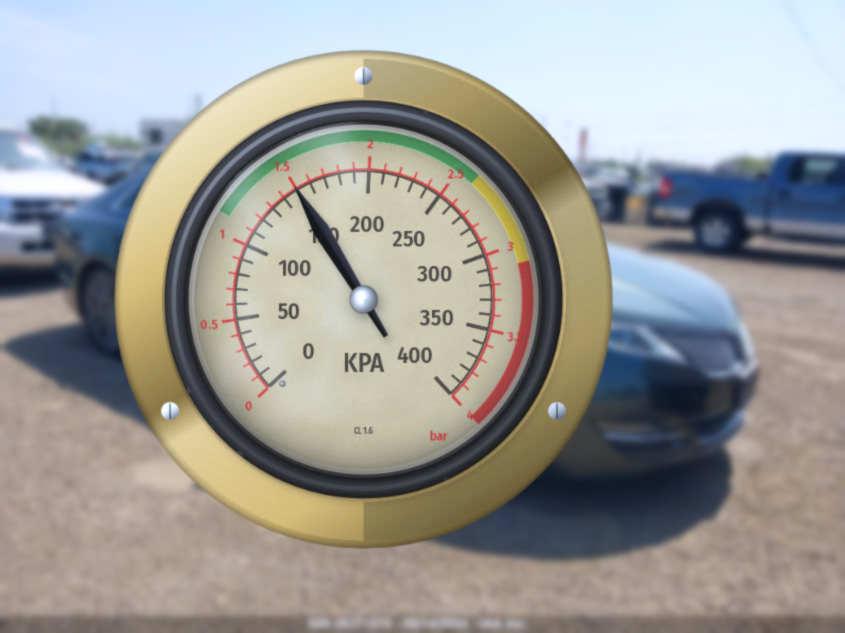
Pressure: kPa 150
